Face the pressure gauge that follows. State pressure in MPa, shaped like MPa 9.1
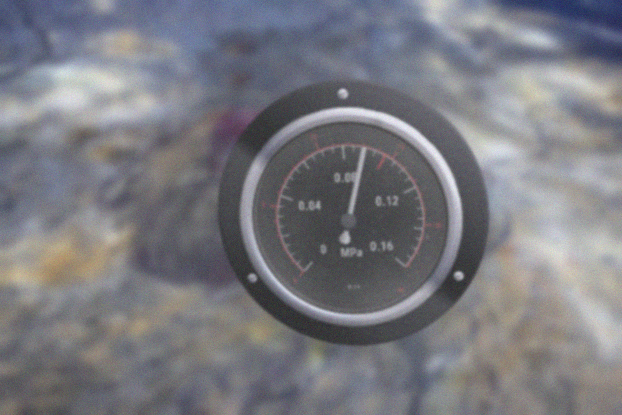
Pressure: MPa 0.09
